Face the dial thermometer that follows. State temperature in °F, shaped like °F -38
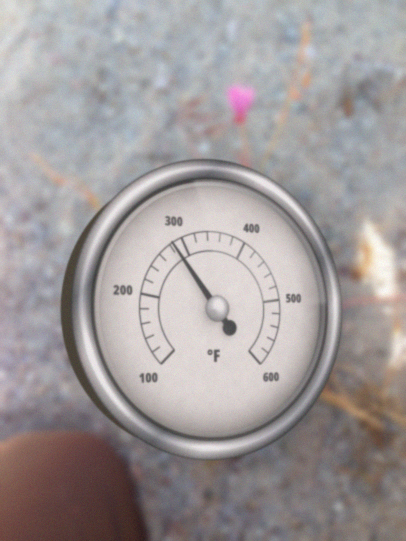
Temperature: °F 280
